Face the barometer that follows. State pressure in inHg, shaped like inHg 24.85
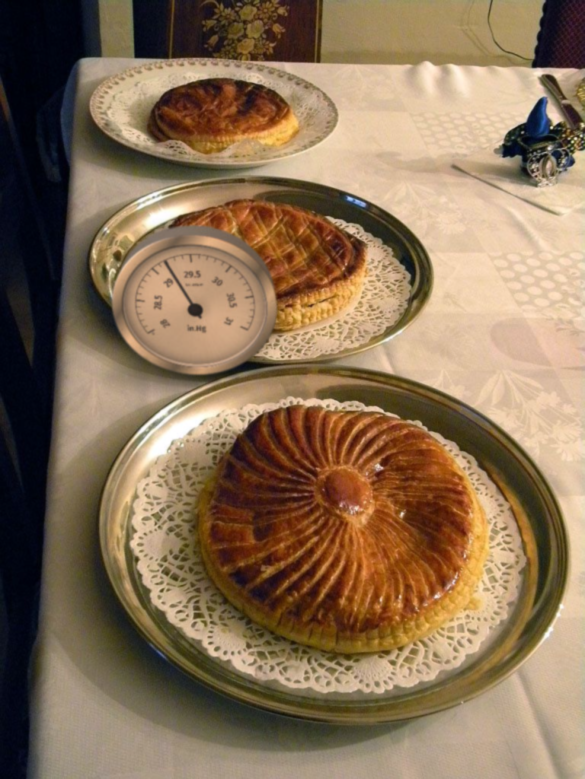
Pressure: inHg 29.2
